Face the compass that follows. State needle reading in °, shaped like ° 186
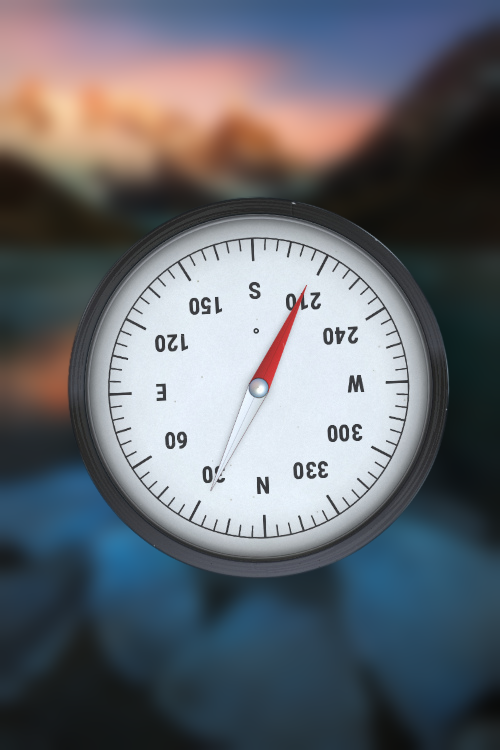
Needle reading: ° 207.5
